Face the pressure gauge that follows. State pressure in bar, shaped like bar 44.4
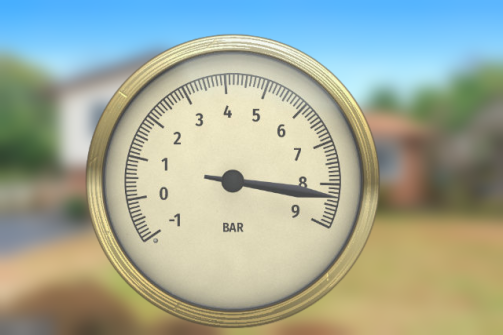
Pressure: bar 8.3
